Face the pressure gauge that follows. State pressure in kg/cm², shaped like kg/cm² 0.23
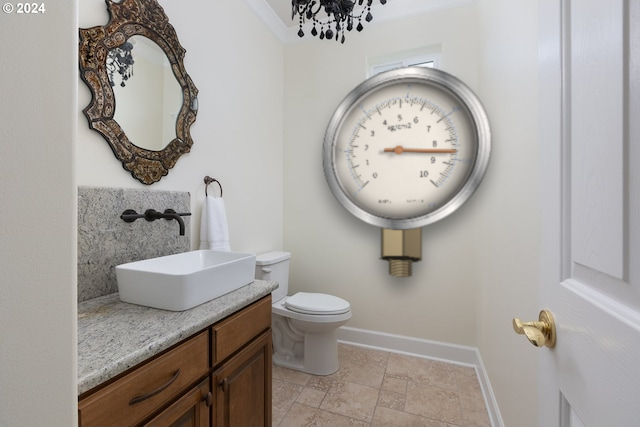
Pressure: kg/cm² 8.5
